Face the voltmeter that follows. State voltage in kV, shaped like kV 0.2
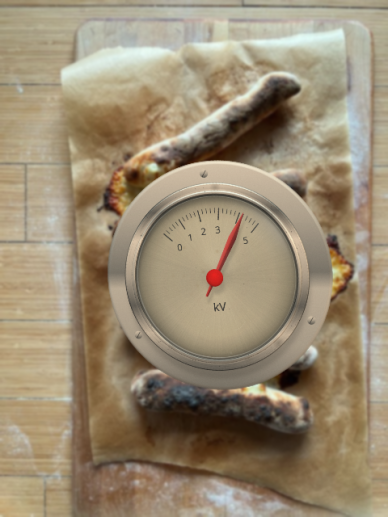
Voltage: kV 4.2
